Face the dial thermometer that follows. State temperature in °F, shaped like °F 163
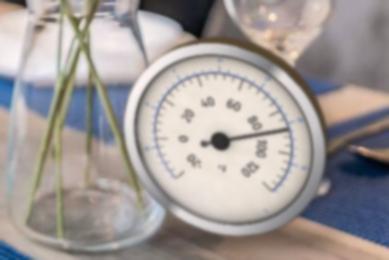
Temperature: °F 88
